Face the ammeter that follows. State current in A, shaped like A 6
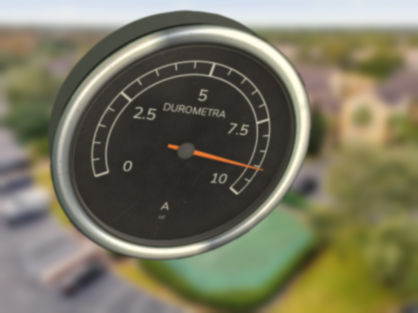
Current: A 9
